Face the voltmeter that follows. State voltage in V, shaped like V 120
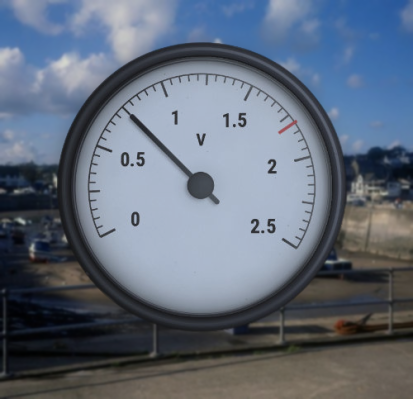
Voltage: V 0.75
